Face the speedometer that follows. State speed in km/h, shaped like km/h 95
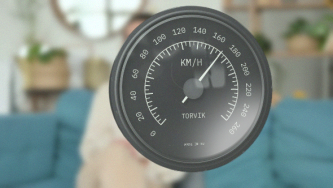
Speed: km/h 170
